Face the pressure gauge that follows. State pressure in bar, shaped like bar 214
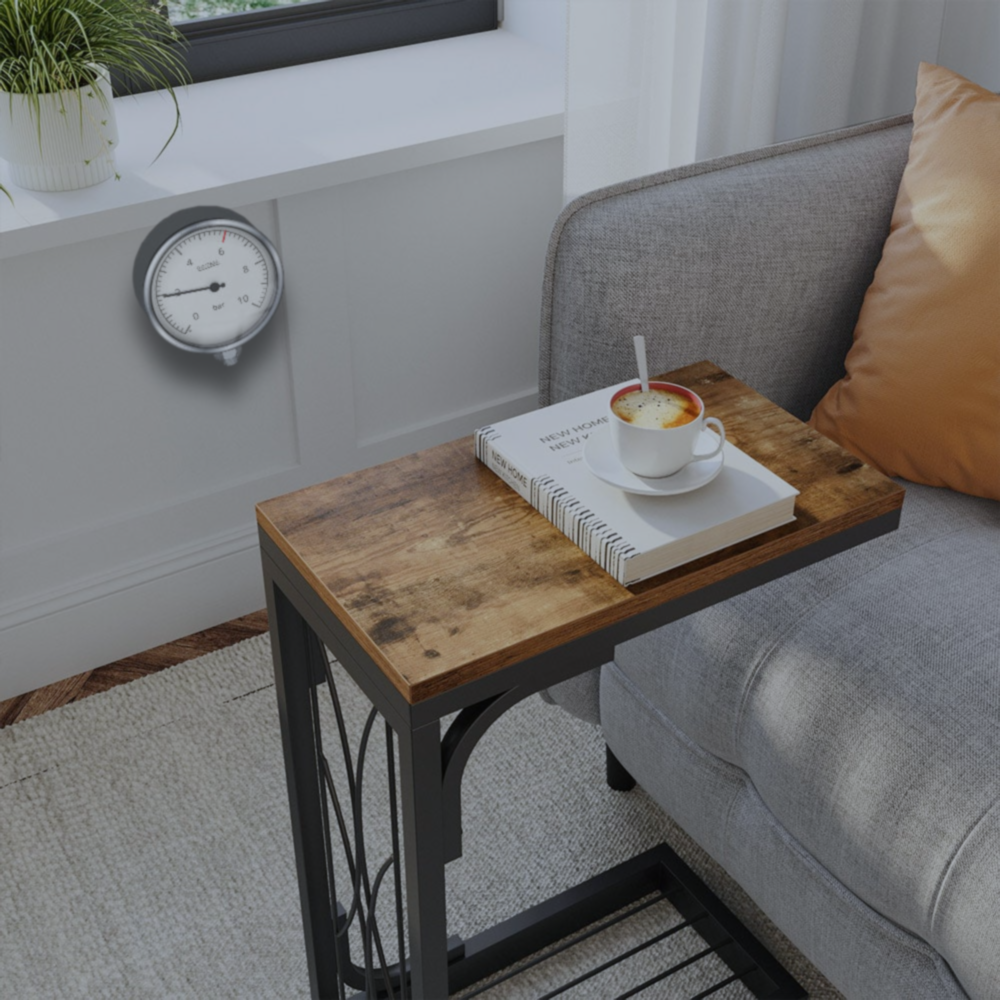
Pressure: bar 2
